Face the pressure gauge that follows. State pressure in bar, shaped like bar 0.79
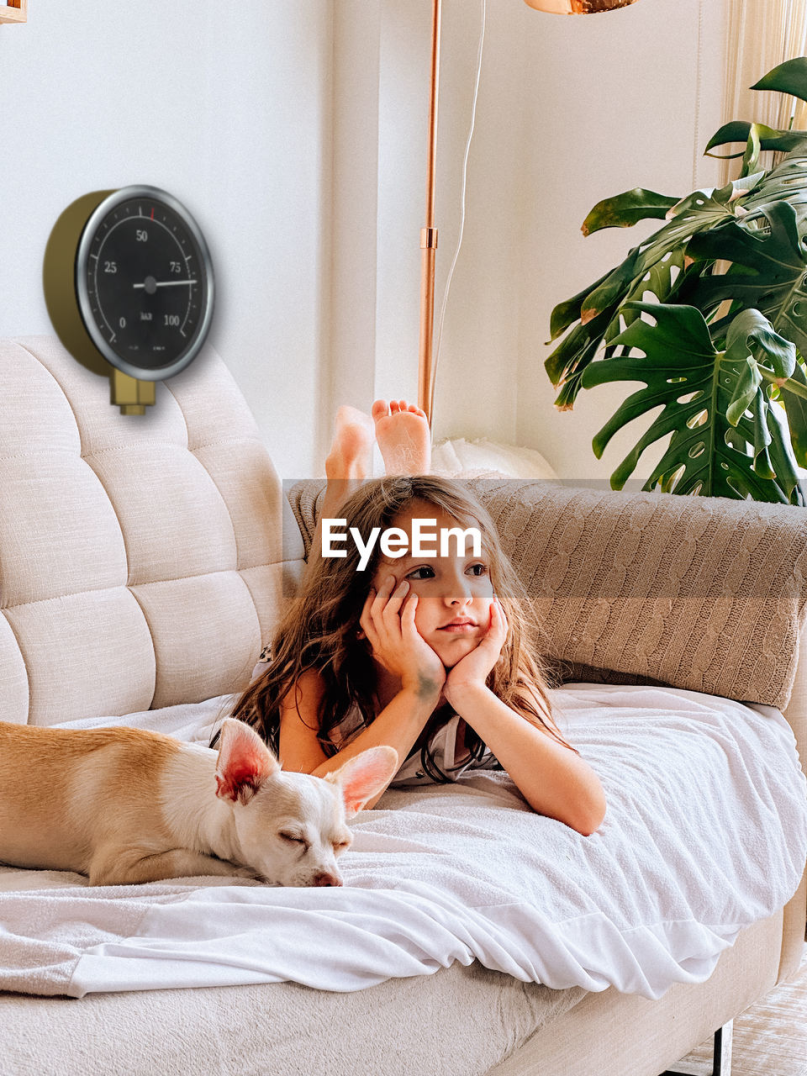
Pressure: bar 82.5
